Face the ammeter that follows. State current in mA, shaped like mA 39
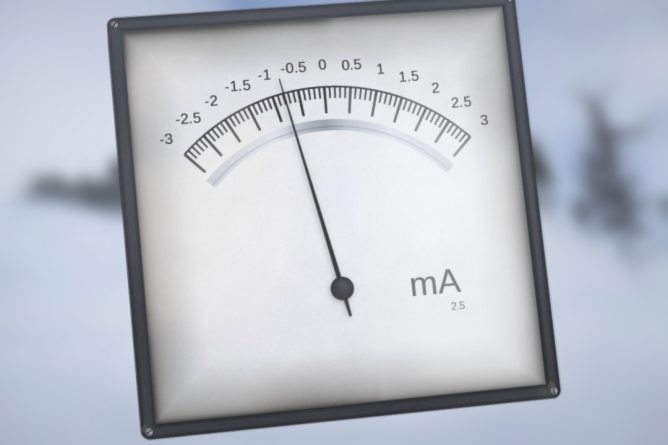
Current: mA -0.8
